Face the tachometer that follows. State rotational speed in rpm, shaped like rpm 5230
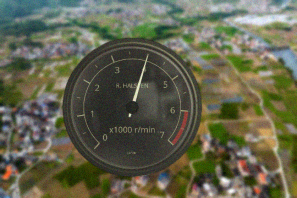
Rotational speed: rpm 4000
